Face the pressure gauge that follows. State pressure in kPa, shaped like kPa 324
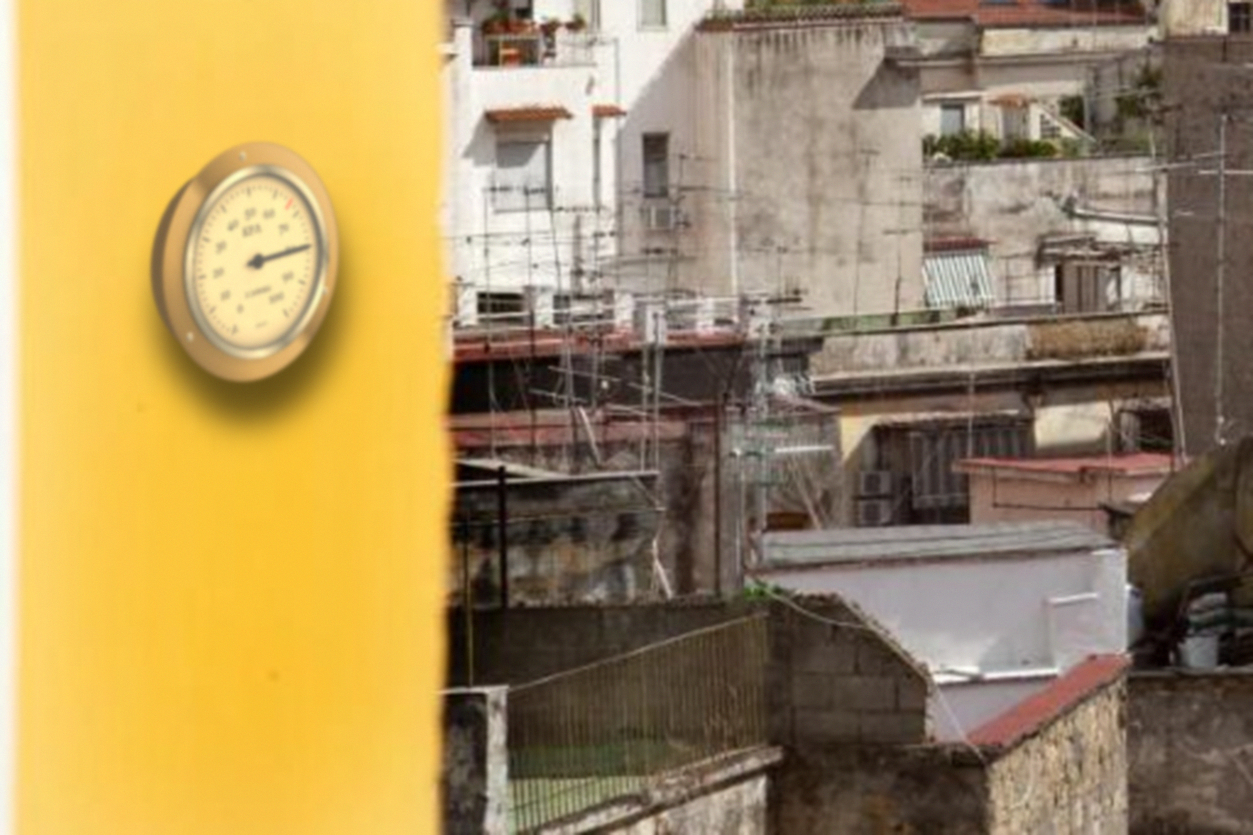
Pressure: kPa 80
